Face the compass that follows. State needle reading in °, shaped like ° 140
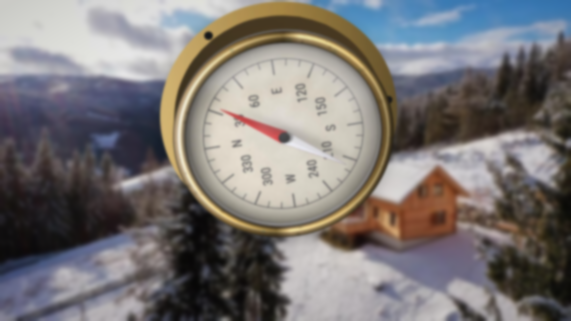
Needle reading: ° 35
